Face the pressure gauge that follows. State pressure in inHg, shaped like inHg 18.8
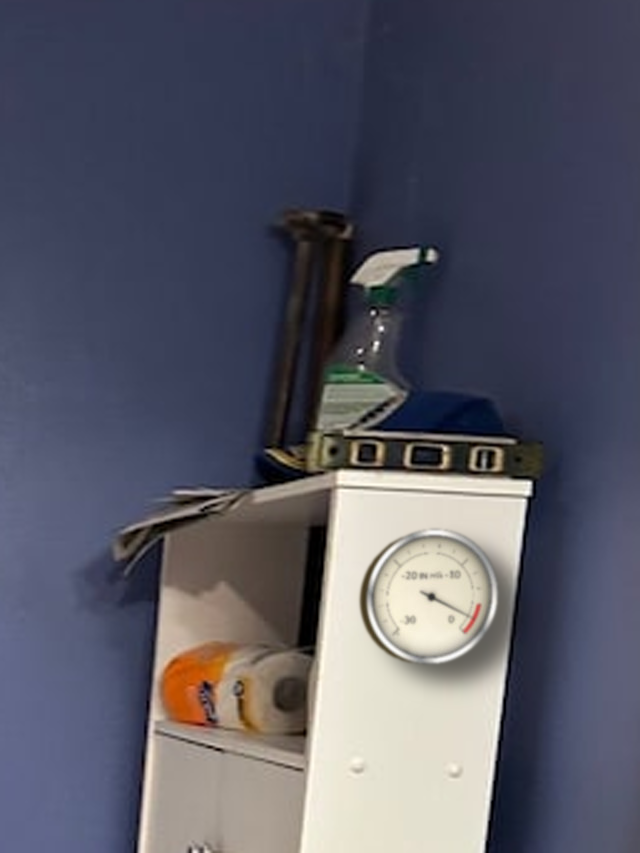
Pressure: inHg -2
